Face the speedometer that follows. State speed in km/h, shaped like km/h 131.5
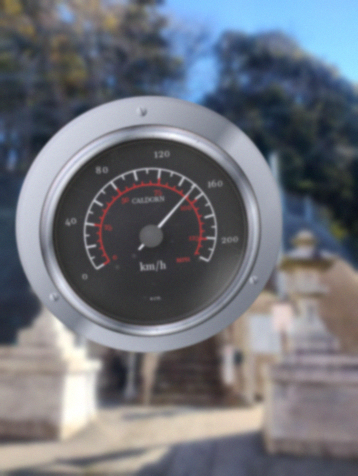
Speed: km/h 150
